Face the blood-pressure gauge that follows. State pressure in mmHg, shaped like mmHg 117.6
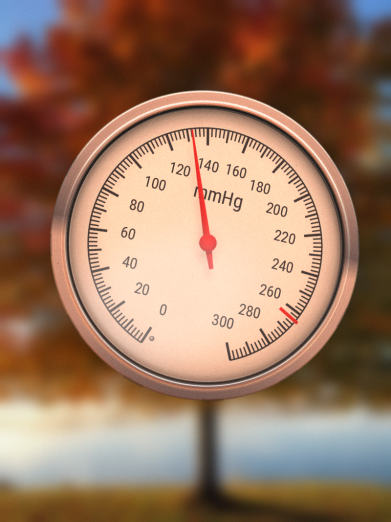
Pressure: mmHg 132
